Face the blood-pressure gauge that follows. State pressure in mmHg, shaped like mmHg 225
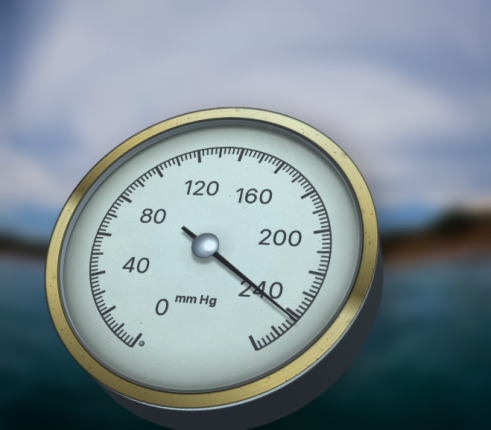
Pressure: mmHg 242
